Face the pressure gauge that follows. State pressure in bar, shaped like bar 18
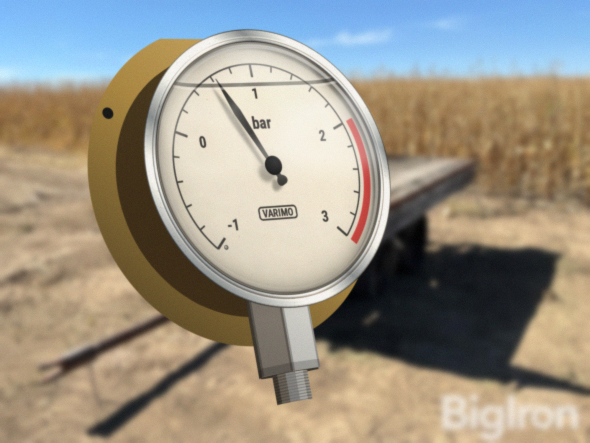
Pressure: bar 0.6
